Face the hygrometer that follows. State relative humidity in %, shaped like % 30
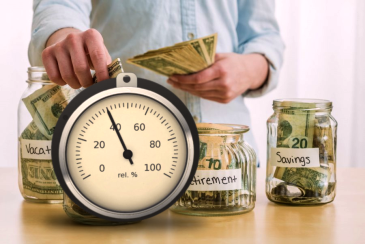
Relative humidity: % 40
